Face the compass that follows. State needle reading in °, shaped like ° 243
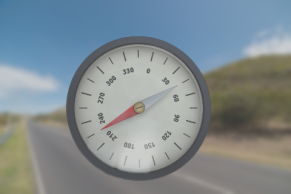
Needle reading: ° 225
